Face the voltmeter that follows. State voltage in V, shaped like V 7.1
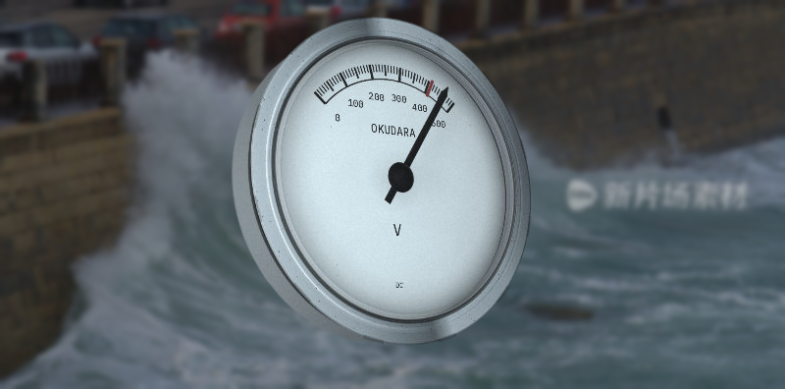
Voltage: V 450
